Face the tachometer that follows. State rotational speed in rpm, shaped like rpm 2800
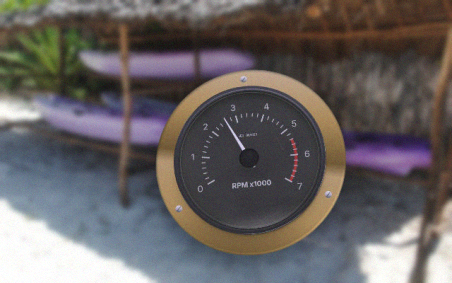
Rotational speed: rpm 2600
